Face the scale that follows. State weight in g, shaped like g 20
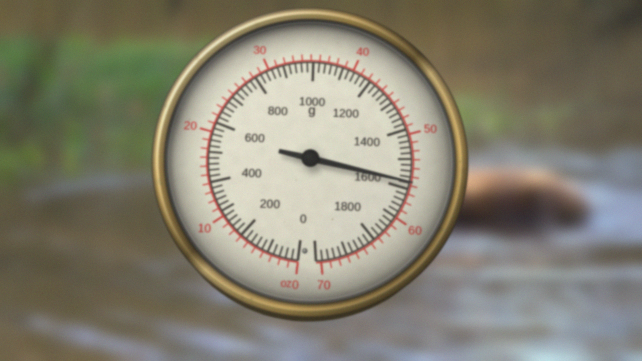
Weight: g 1580
